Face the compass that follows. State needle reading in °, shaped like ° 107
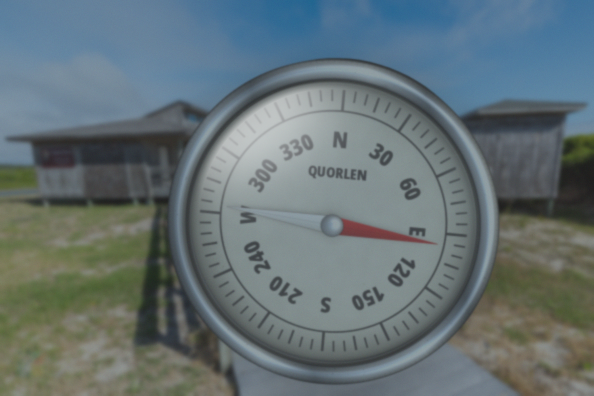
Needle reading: ° 95
